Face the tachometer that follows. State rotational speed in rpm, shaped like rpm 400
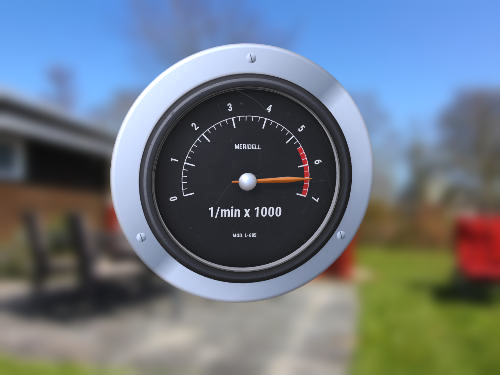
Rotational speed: rpm 6400
